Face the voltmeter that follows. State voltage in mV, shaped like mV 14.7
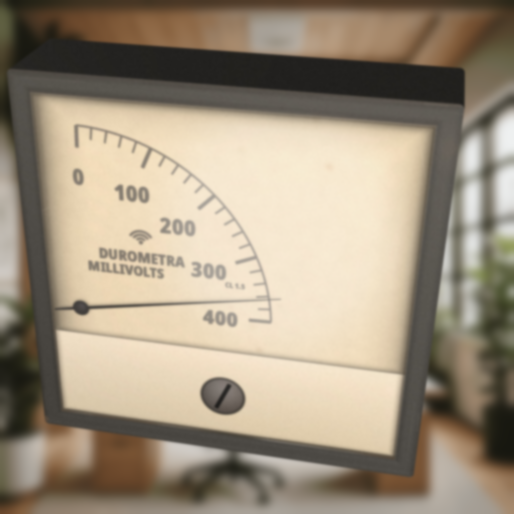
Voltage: mV 360
